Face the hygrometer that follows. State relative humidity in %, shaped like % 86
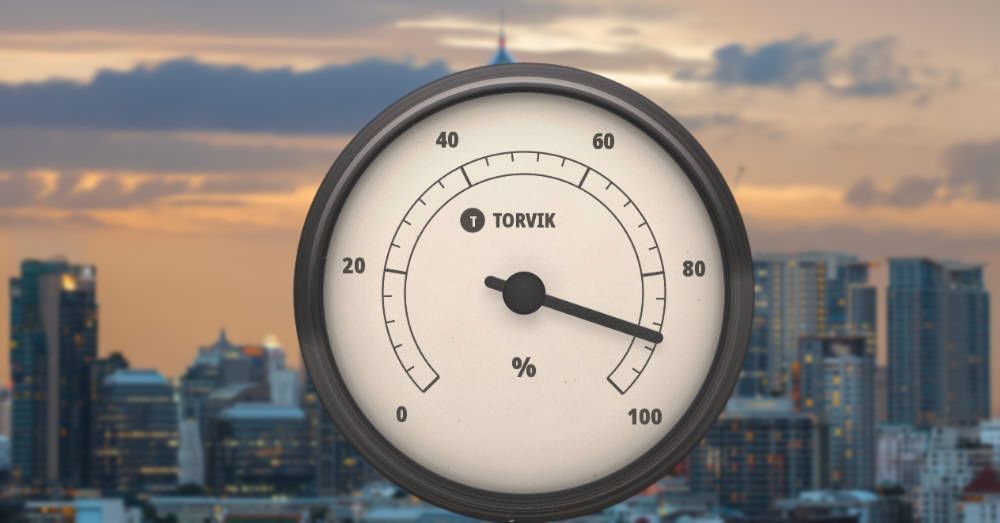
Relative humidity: % 90
